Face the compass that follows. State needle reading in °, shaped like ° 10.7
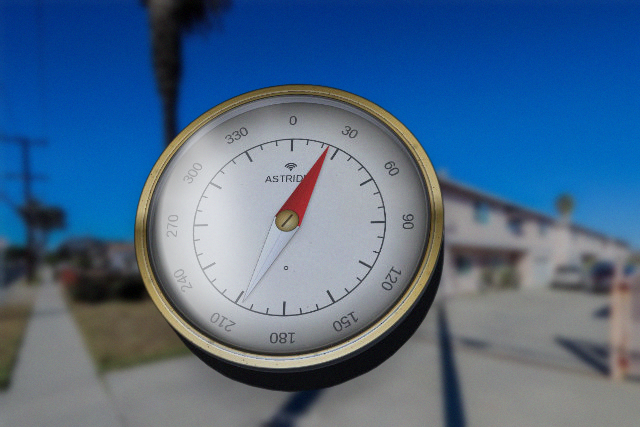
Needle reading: ° 25
